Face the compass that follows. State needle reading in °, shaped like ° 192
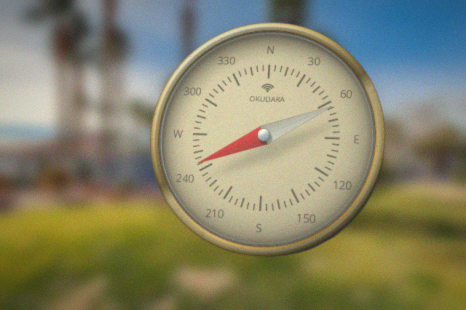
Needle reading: ° 245
